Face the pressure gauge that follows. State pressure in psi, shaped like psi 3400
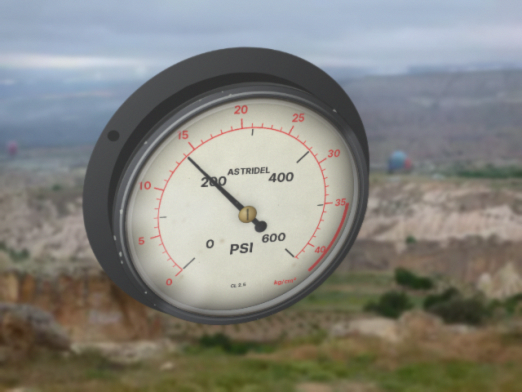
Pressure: psi 200
